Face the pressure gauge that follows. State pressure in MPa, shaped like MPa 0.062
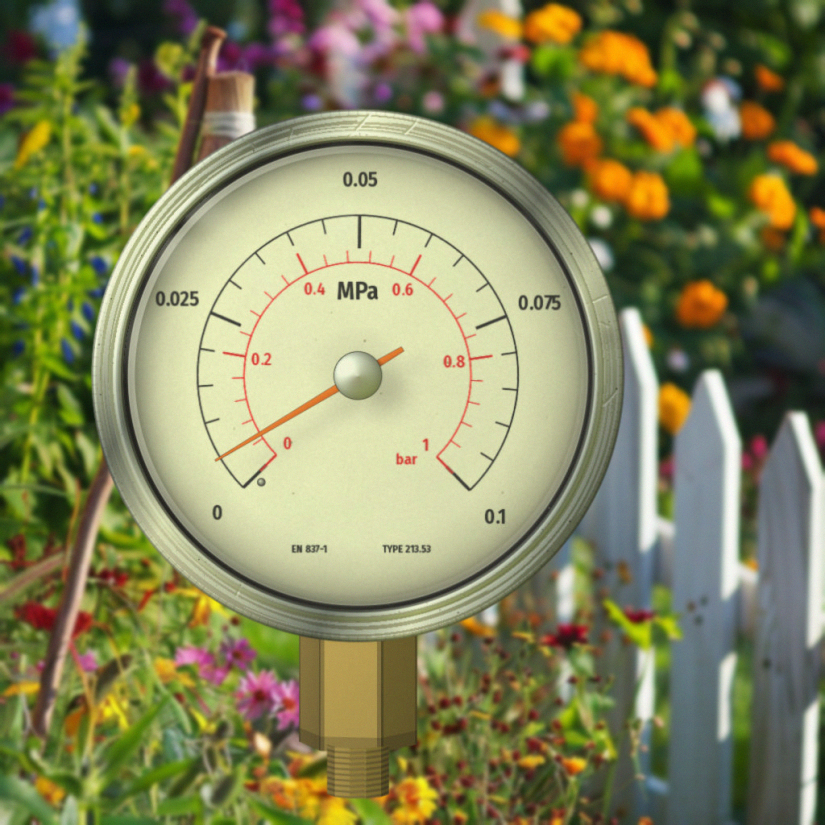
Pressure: MPa 0.005
